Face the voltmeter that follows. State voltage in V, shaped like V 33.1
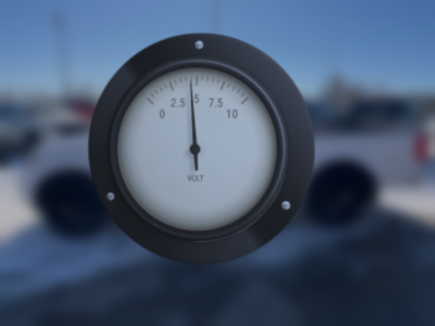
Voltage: V 4.5
